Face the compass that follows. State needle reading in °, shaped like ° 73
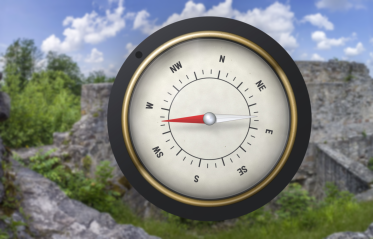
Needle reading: ° 255
